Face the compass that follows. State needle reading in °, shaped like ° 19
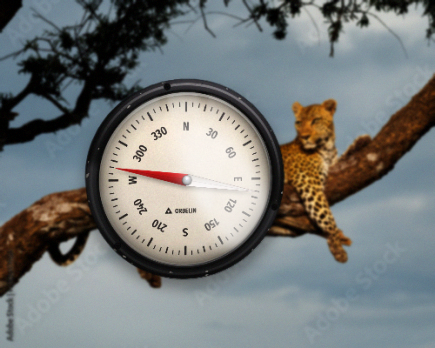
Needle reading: ° 280
